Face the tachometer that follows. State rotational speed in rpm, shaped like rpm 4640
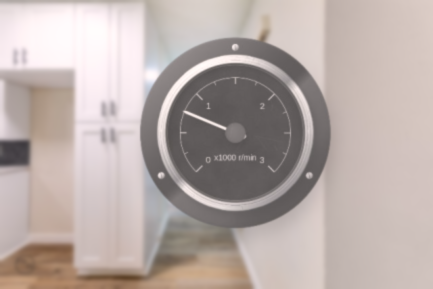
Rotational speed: rpm 750
